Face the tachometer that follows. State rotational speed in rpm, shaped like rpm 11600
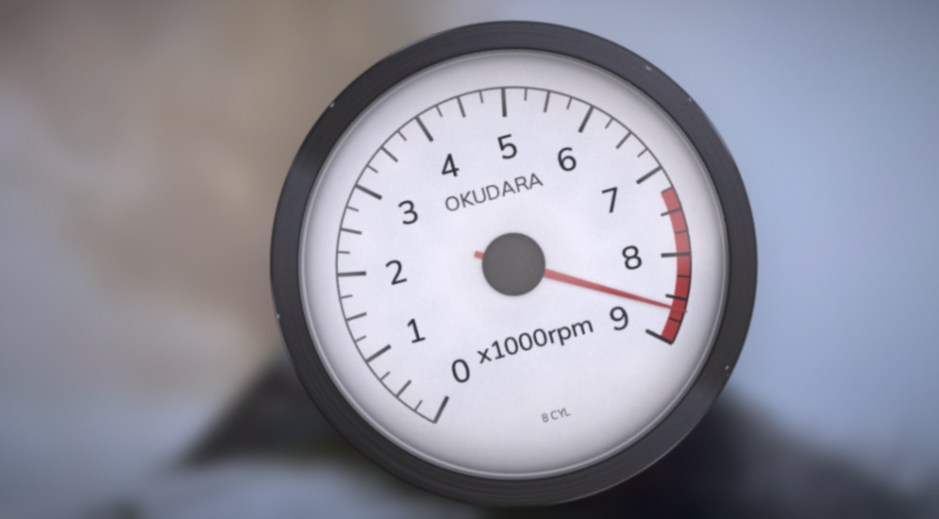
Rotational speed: rpm 8625
